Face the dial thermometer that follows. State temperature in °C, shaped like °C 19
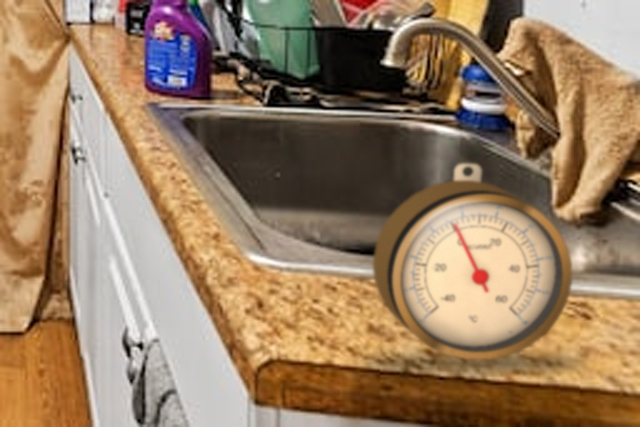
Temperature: °C 0
